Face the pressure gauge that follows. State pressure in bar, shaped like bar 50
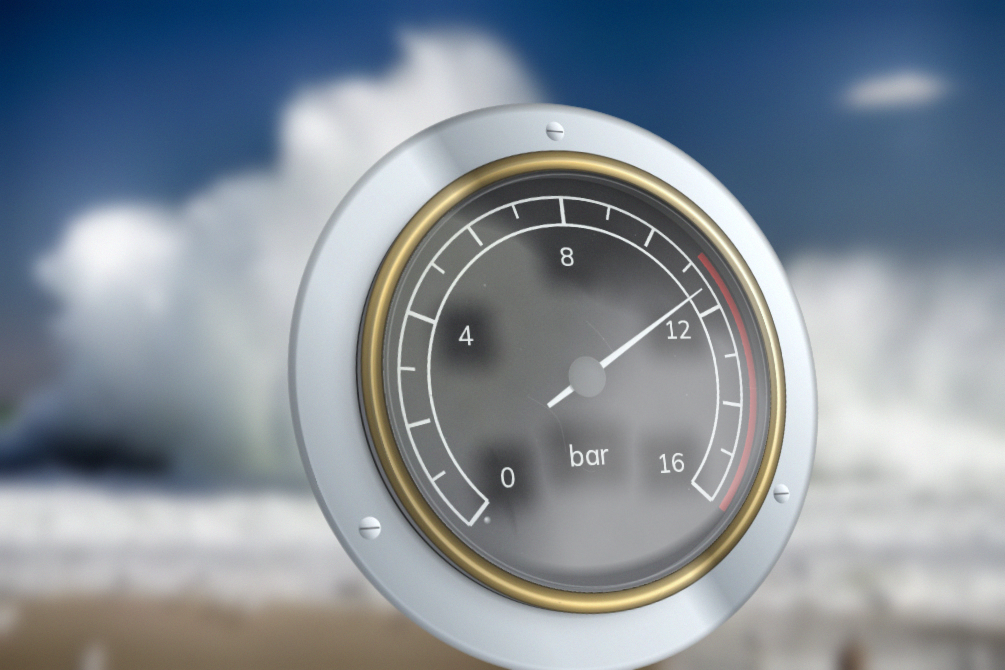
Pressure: bar 11.5
